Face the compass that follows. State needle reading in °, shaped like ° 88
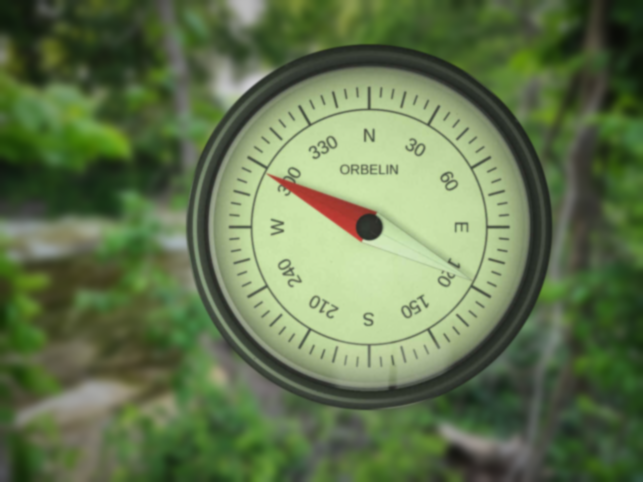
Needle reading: ° 297.5
